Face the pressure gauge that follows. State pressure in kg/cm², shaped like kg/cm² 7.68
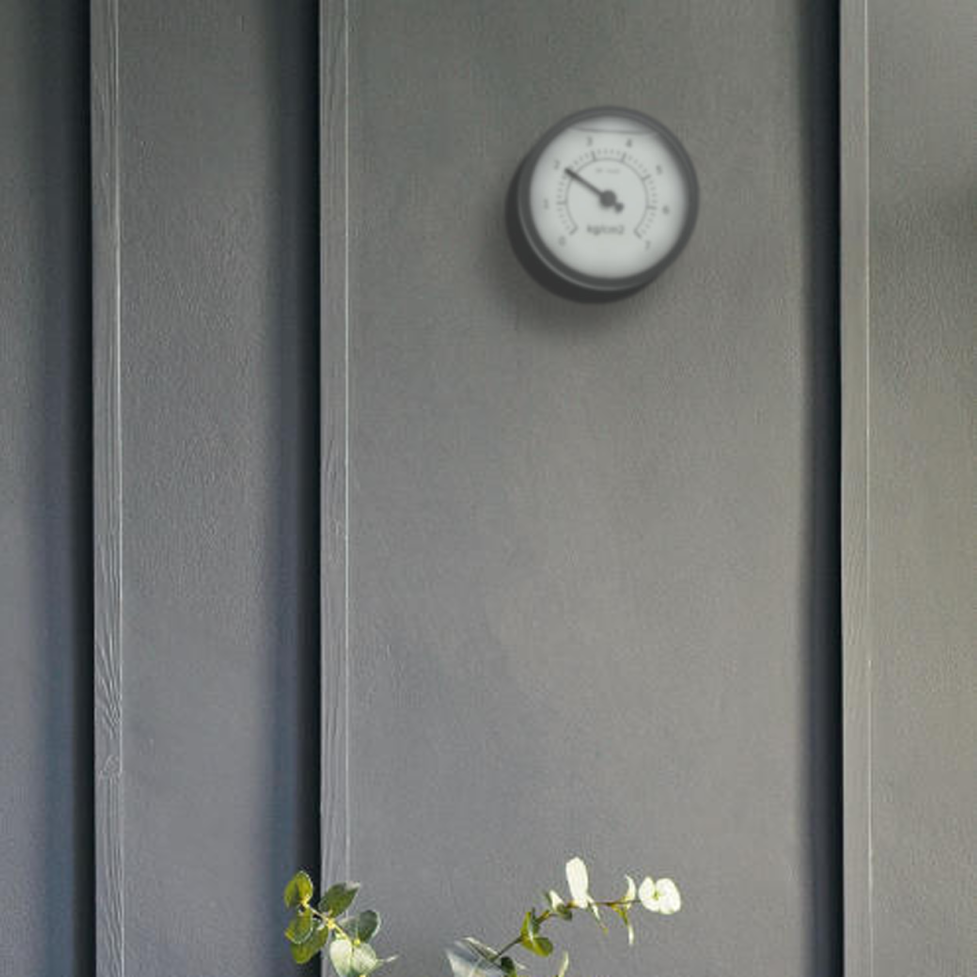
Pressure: kg/cm² 2
